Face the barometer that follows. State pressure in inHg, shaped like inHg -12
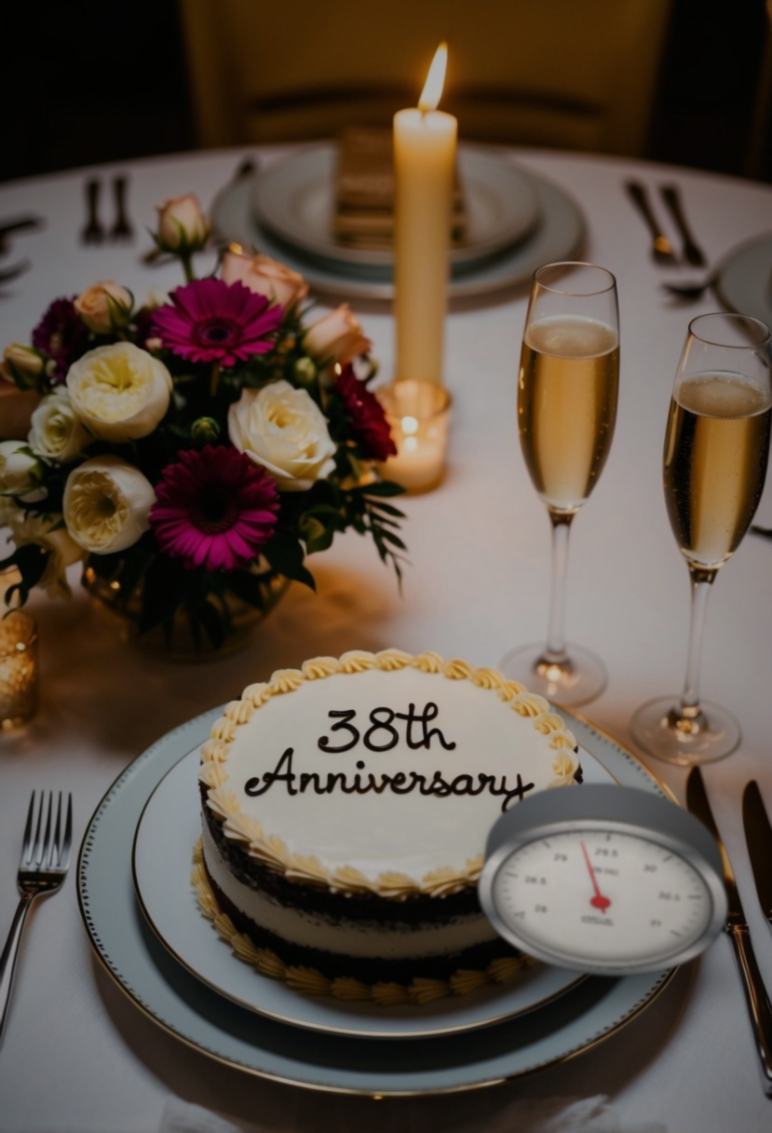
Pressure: inHg 29.3
